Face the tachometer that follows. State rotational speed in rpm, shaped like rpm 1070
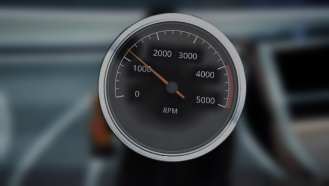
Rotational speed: rpm 1200
